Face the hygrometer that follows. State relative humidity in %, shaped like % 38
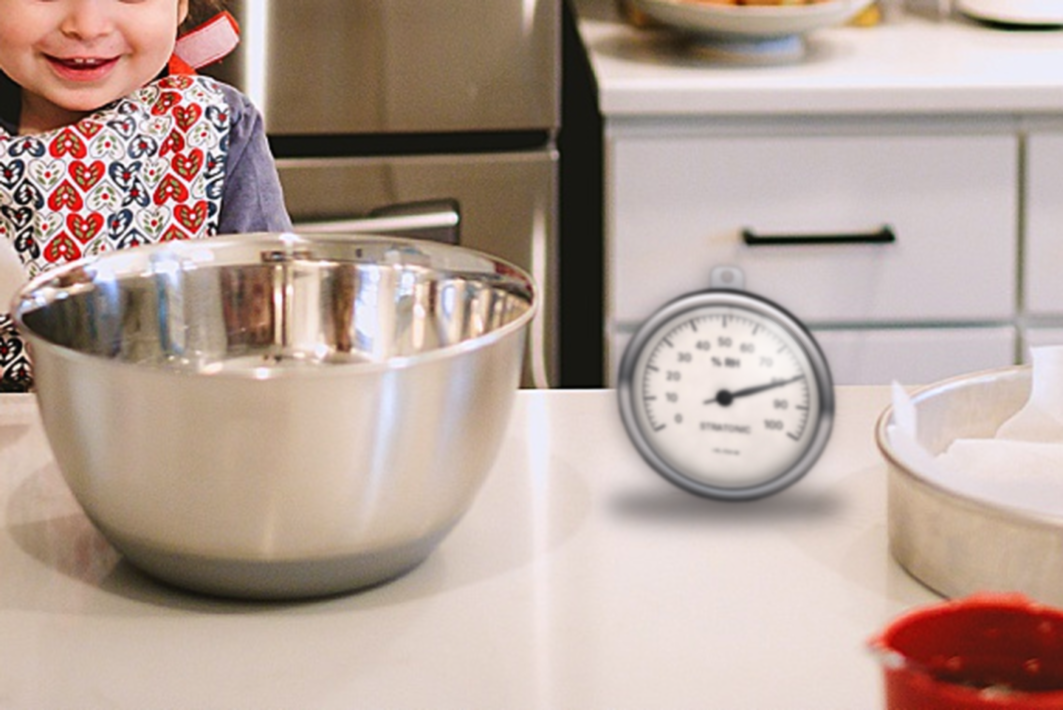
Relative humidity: % 80
